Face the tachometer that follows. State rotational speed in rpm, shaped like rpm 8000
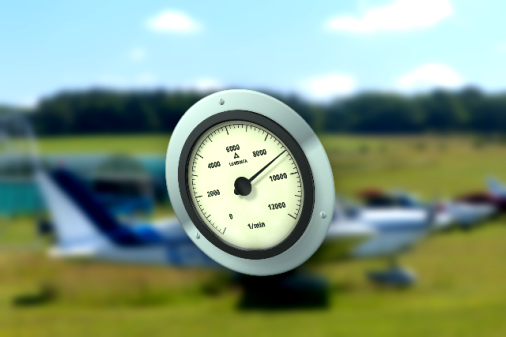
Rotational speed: rpm 9000
